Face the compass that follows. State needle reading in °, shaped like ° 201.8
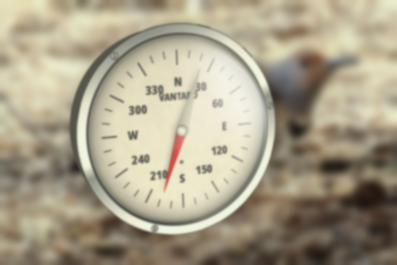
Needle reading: ° 200
